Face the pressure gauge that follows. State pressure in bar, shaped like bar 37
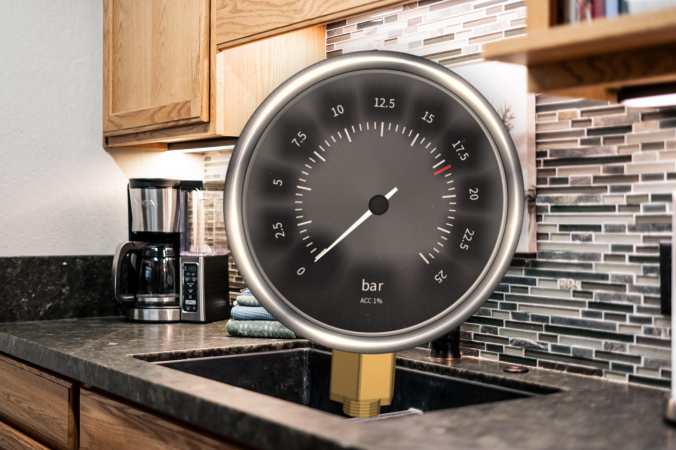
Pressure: bar 0
